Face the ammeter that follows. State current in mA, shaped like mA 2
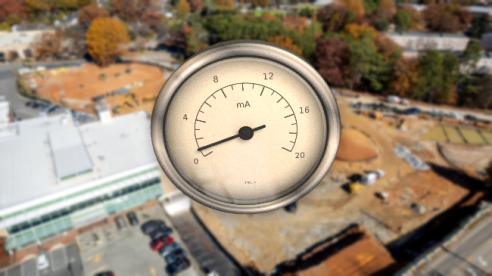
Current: mA 1
